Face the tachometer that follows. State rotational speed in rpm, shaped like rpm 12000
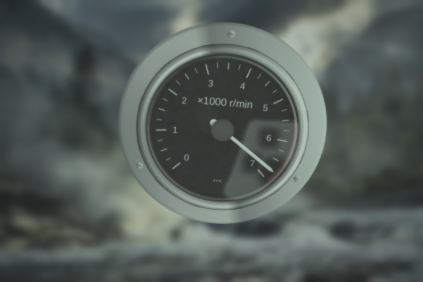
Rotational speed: rpm 6750
